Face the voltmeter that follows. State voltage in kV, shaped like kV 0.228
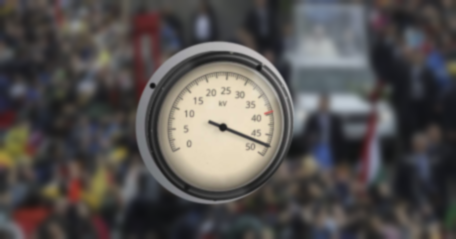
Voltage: kV 47.5
